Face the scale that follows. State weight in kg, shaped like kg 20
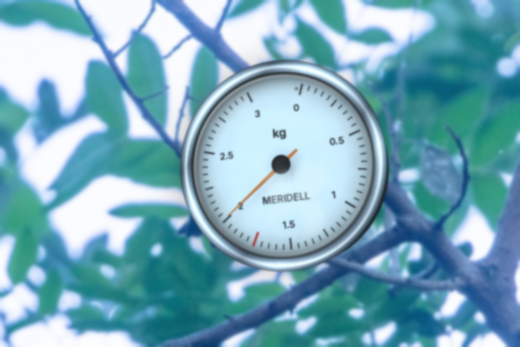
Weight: kg 2
